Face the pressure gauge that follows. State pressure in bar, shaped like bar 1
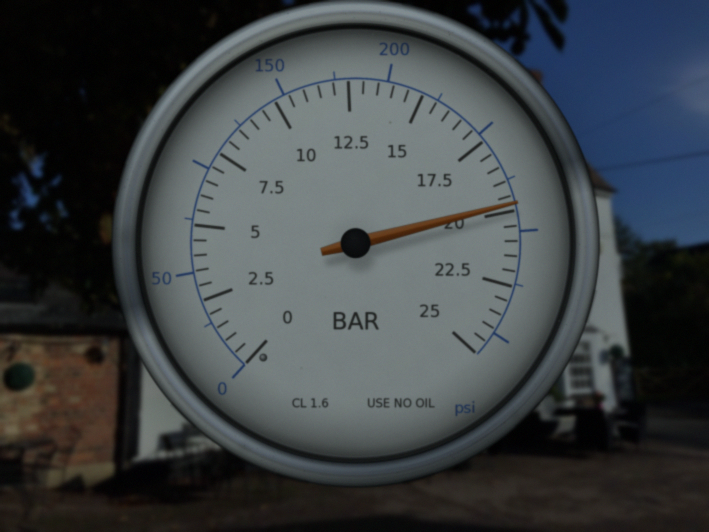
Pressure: bar 19.75
